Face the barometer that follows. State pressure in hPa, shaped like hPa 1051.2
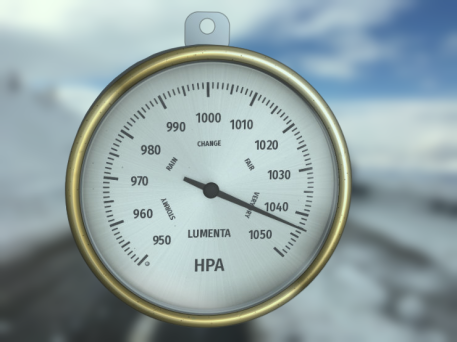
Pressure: hPa 1043
